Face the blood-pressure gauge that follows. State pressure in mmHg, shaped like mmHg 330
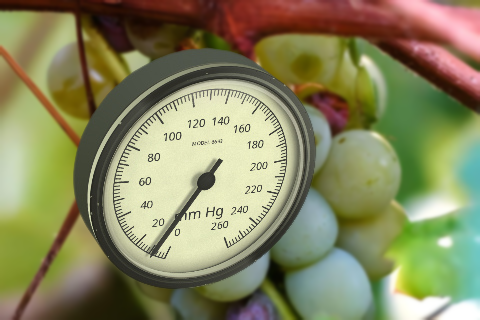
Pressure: mmHg 10
